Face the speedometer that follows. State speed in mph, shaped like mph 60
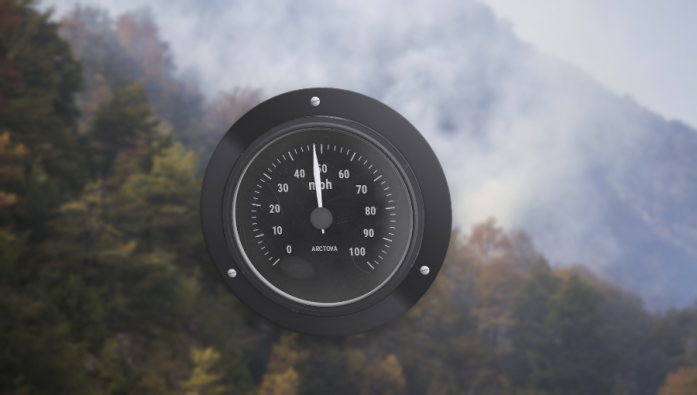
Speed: mph 48
